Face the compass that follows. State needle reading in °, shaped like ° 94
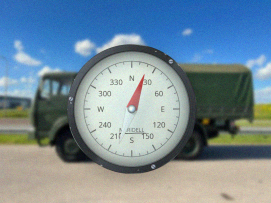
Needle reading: ° 20
